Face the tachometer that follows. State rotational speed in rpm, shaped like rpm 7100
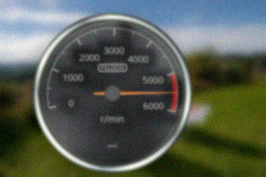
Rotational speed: rpm 5500
